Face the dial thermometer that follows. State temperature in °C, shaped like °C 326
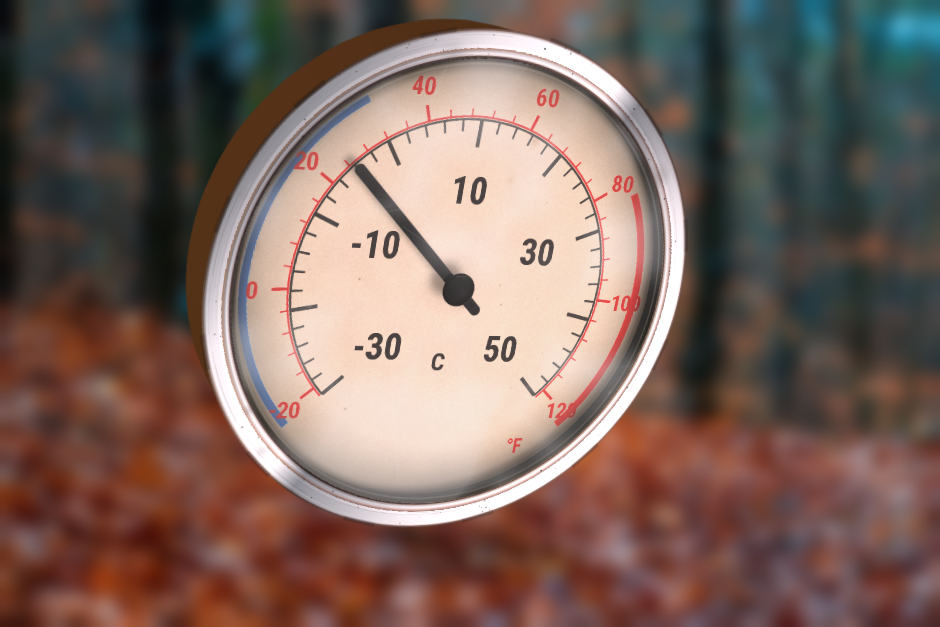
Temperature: °C -4
